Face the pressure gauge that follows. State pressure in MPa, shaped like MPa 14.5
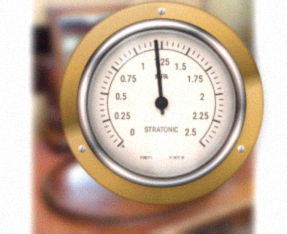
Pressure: MPa 1.2
